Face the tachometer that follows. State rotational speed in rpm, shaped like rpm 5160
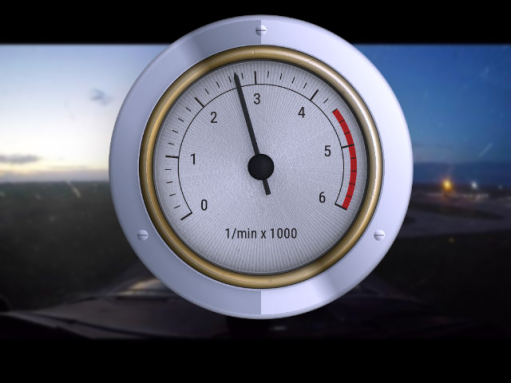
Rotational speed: rpm 2700
